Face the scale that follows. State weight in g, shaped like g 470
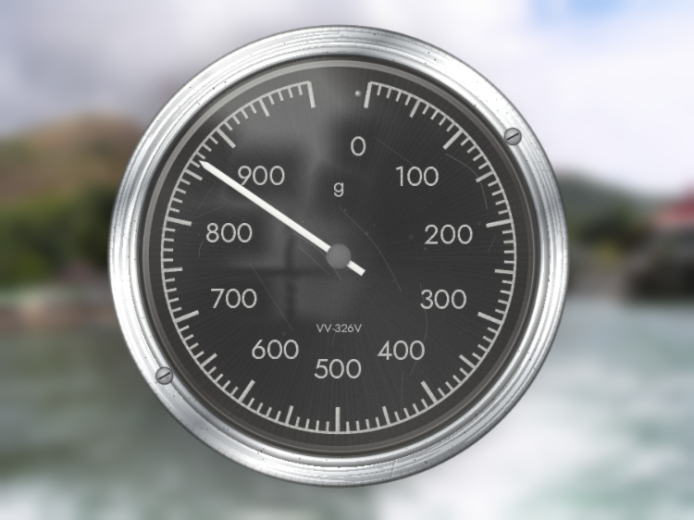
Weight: g 865
